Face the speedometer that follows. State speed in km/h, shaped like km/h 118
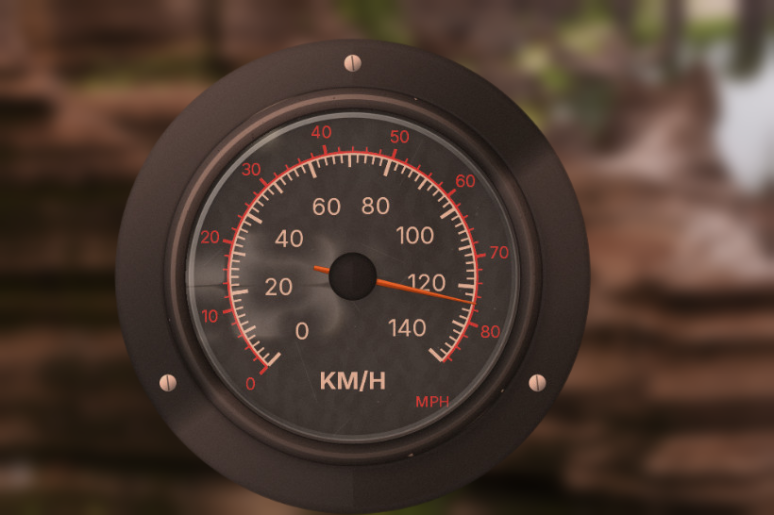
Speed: km/h 124
